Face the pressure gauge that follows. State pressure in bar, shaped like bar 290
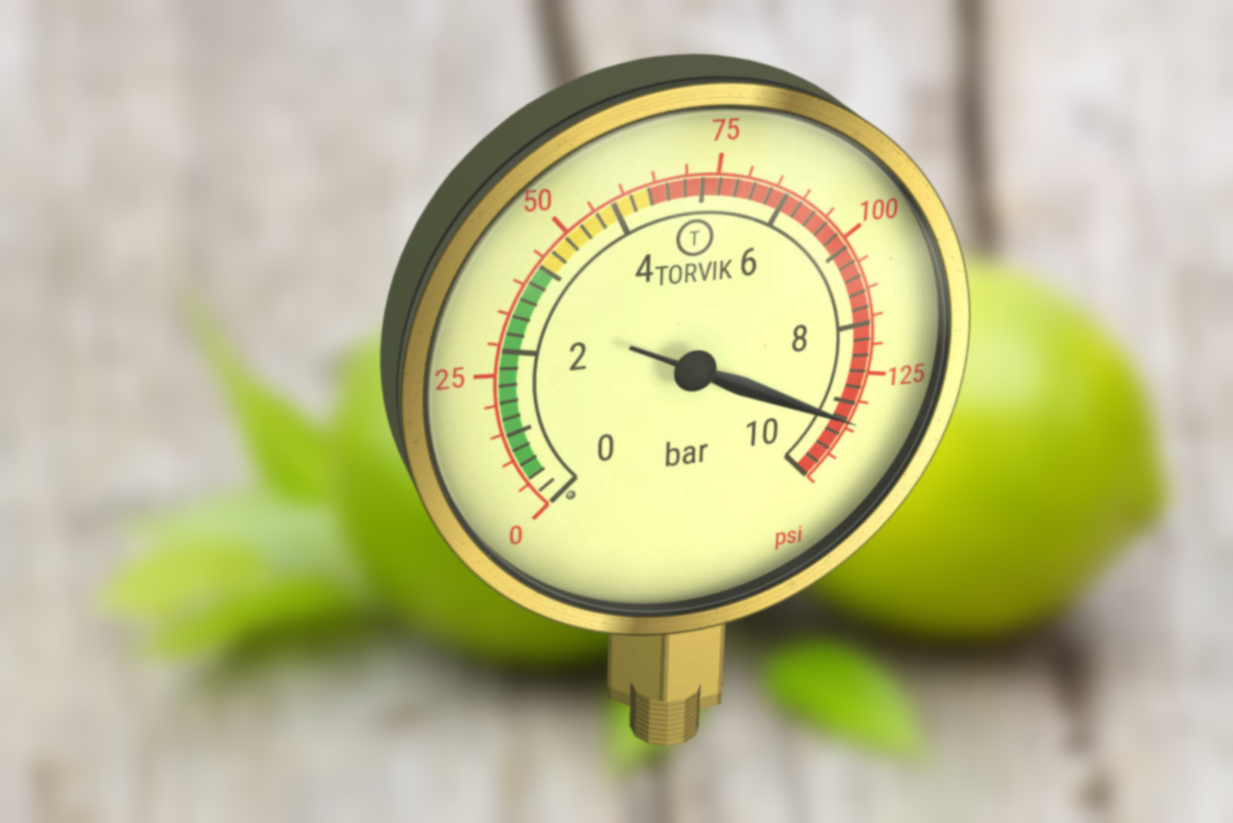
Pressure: bar 9.2
